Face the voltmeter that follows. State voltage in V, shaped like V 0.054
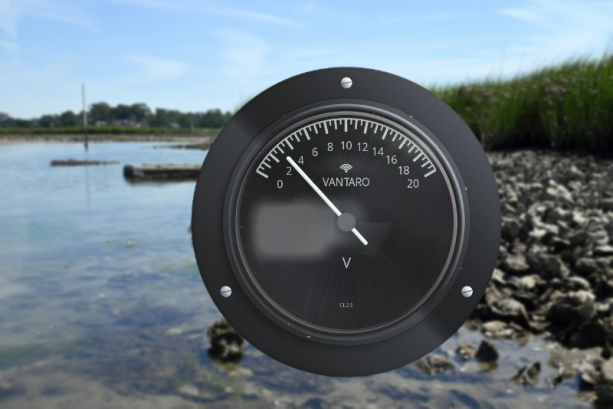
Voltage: V 3
